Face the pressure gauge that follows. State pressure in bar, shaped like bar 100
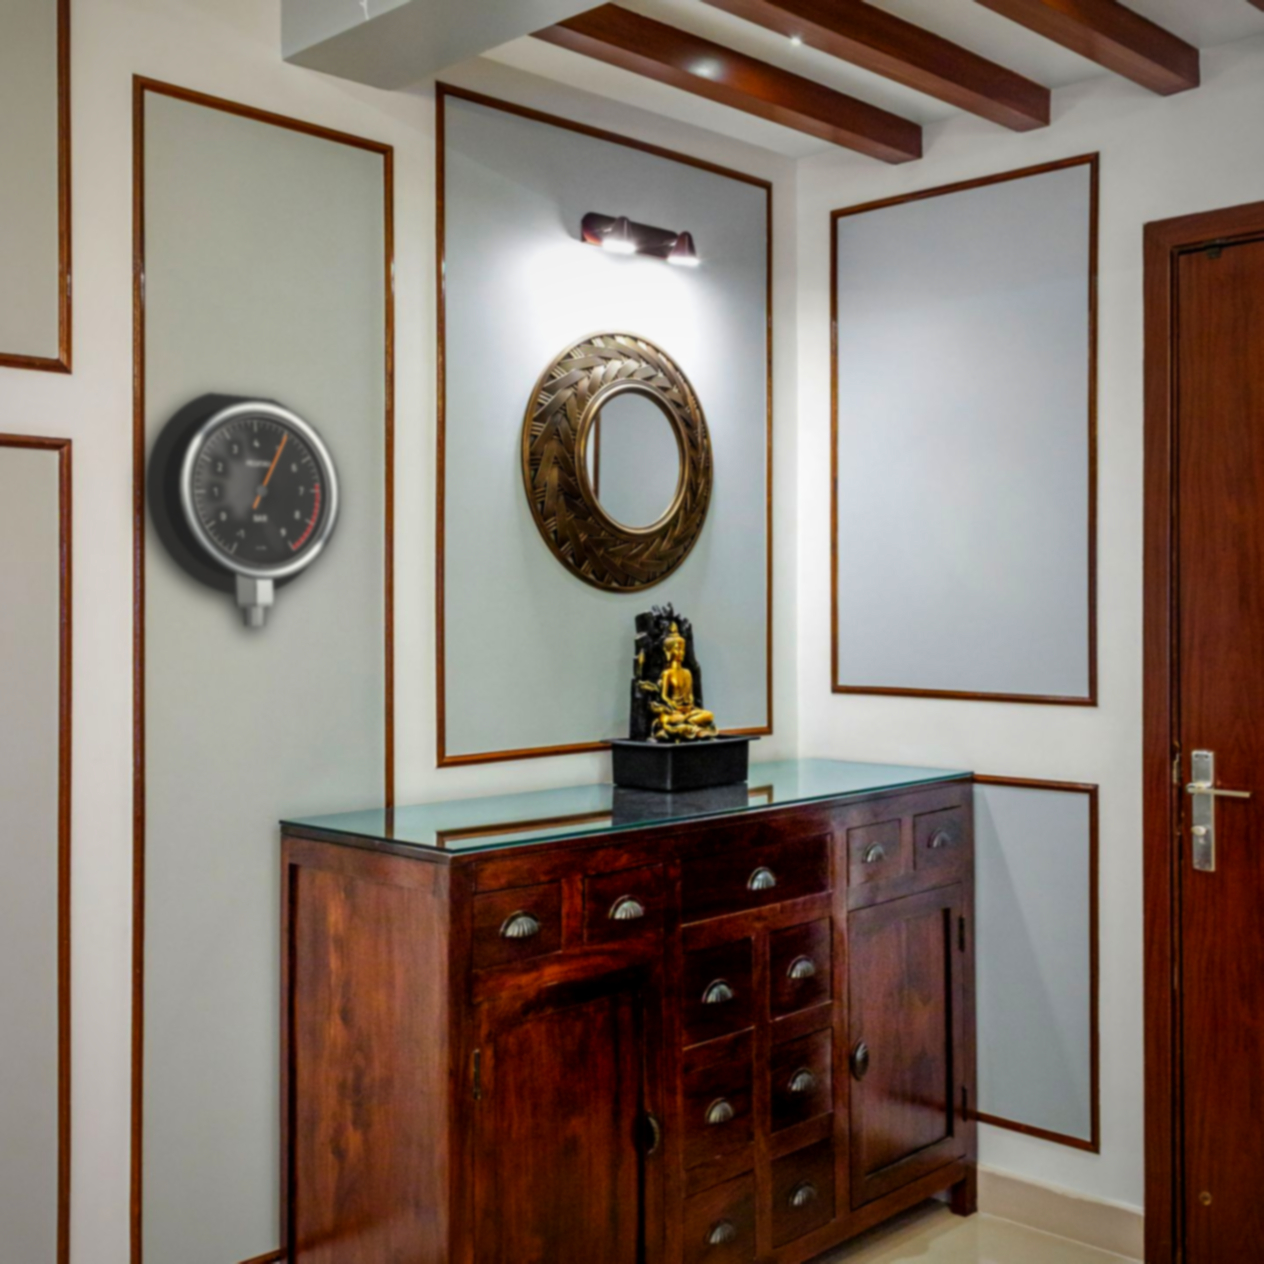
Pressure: bar 5
